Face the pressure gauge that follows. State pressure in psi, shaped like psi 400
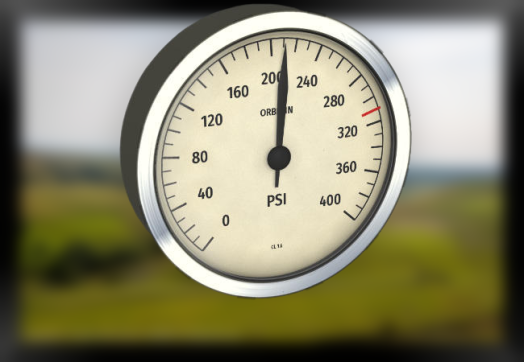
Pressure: psi 210
